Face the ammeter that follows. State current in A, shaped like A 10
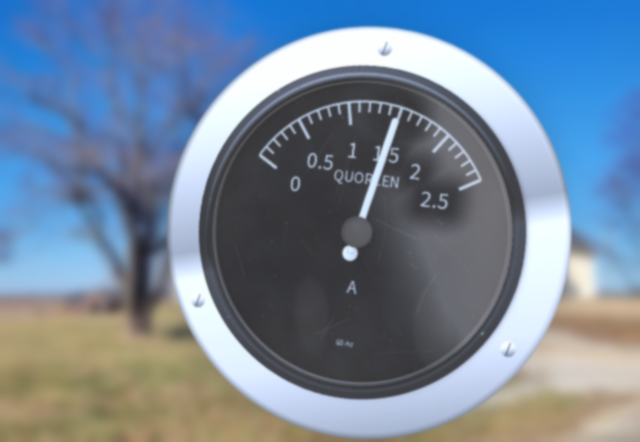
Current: A 1.5
